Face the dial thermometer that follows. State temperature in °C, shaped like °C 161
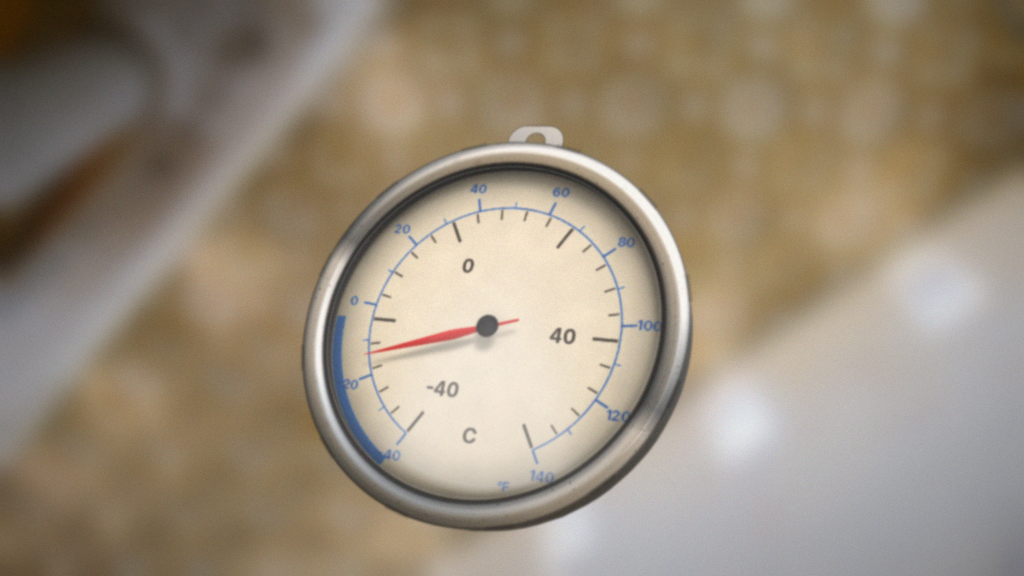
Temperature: °C -26
